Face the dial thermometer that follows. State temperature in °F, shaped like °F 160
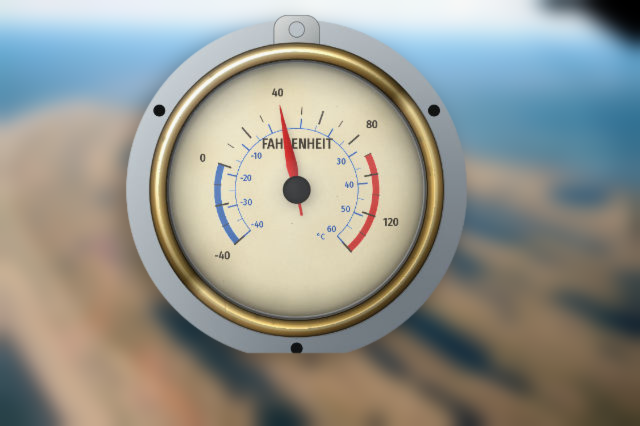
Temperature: °F 40
